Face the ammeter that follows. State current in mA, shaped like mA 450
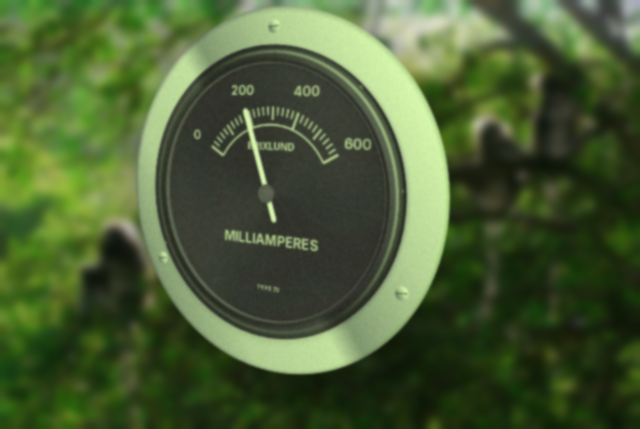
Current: mA 200
